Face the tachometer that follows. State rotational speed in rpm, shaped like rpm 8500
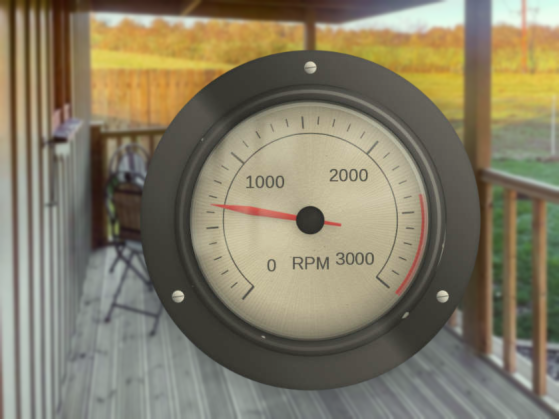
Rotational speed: rpm 650
